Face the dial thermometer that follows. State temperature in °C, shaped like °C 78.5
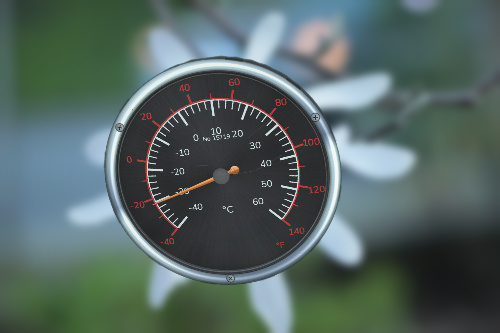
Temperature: °C -30
